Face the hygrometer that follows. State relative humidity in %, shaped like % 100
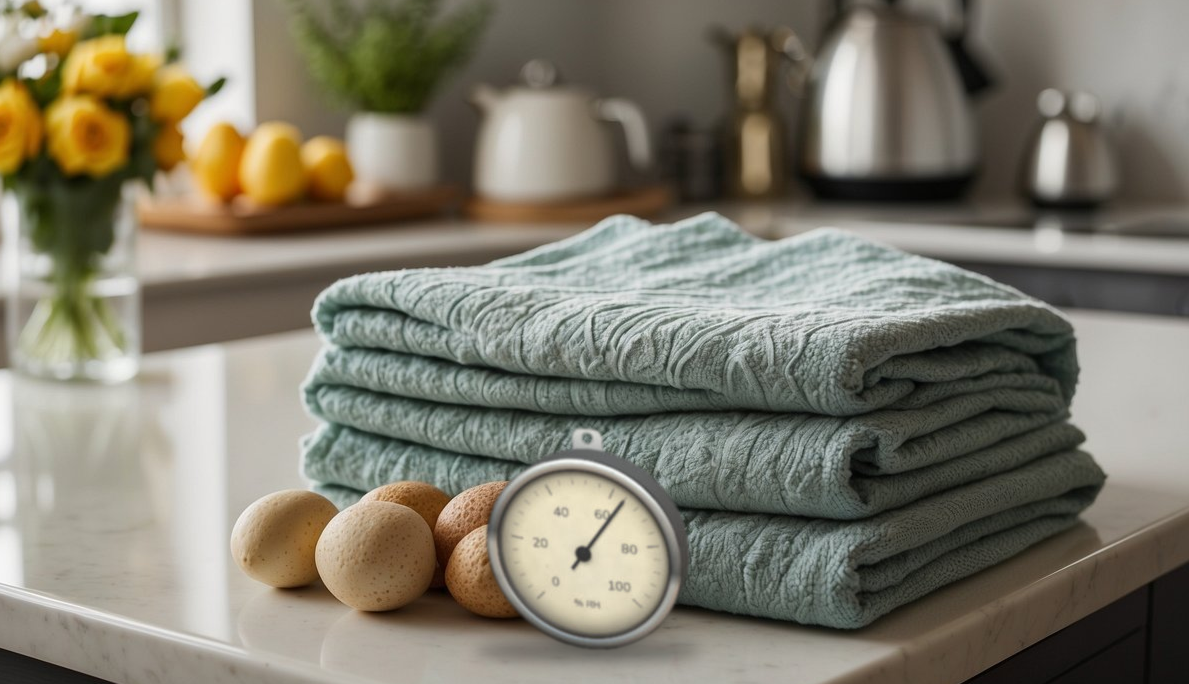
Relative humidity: % 64
